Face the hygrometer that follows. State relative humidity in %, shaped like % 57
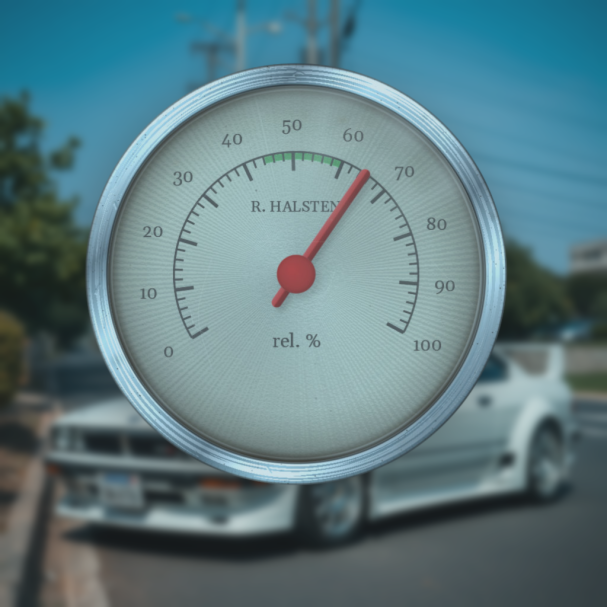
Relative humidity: % 65
